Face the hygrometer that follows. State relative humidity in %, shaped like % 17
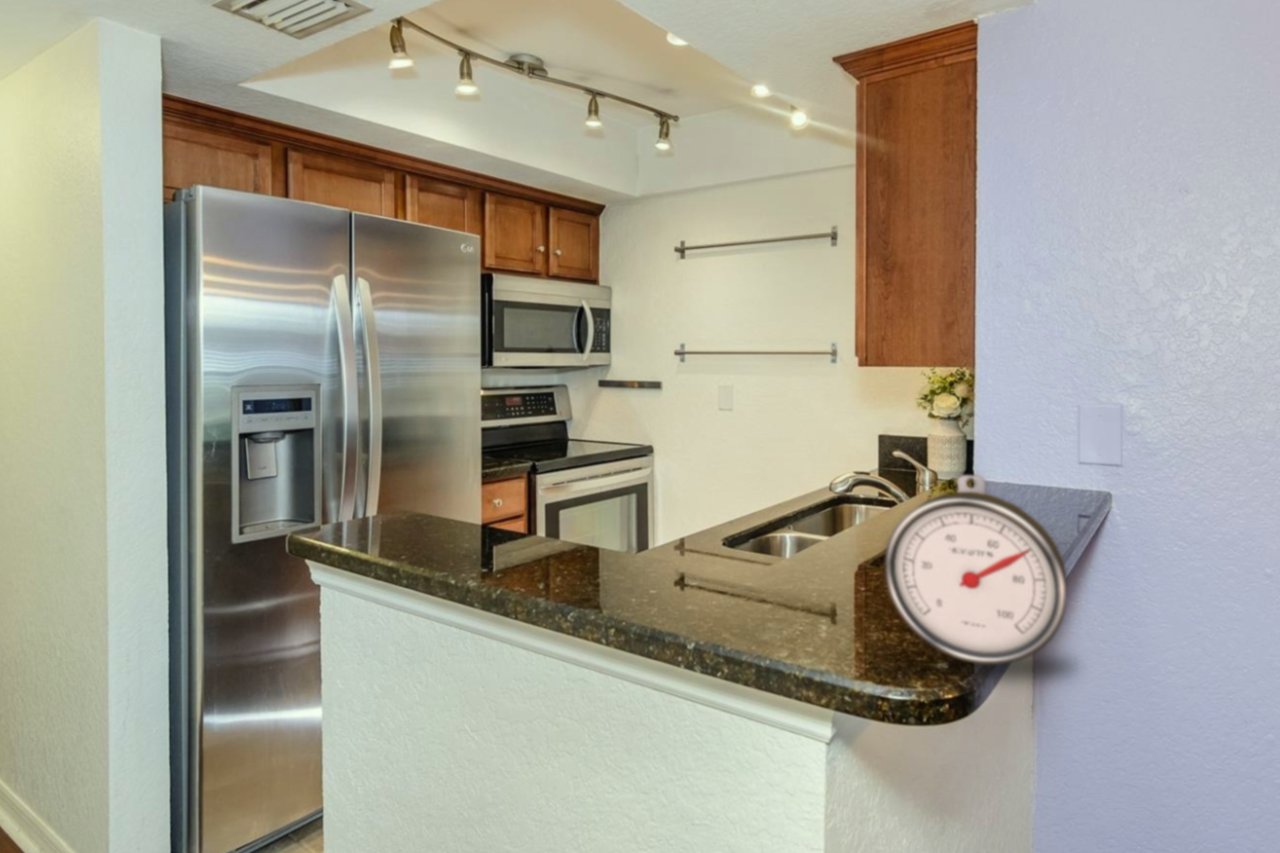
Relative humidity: % 70
